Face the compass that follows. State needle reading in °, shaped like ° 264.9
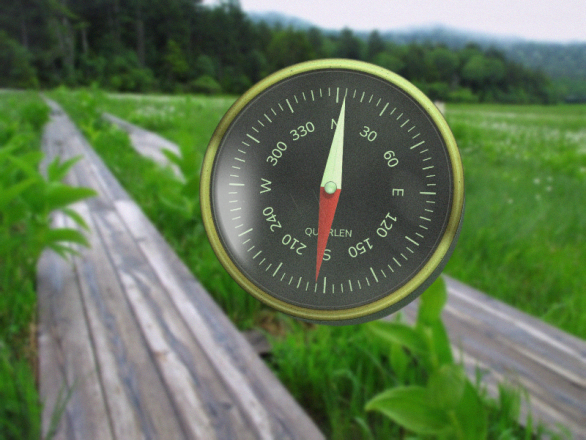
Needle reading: ° 185
